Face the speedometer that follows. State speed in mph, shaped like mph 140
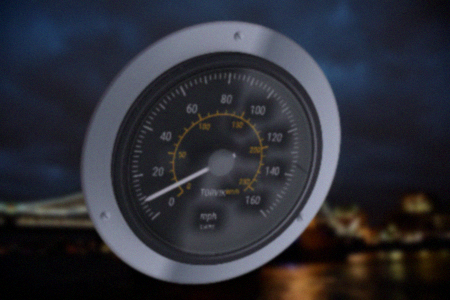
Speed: mph 10
